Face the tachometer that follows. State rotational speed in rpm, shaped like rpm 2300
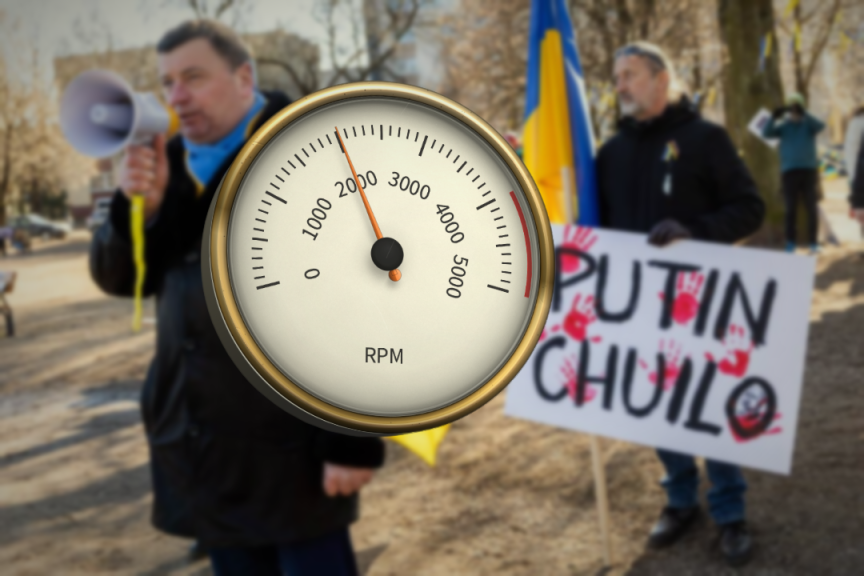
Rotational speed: rpm 2000
